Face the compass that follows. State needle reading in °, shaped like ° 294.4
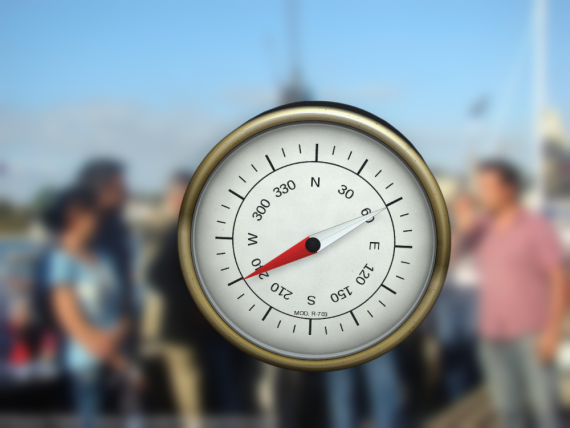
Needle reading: ° 240
